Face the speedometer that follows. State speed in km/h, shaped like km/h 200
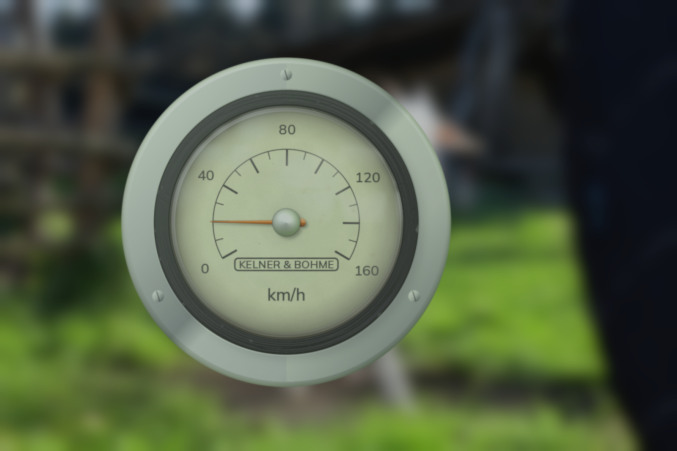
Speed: km/h 20
